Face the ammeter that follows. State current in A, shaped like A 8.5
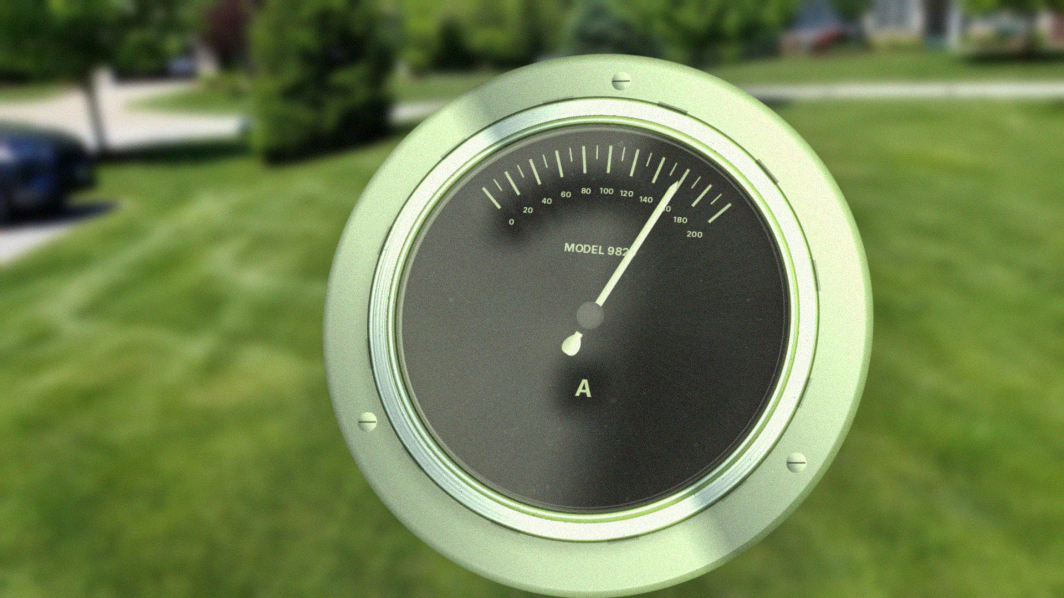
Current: A 160
